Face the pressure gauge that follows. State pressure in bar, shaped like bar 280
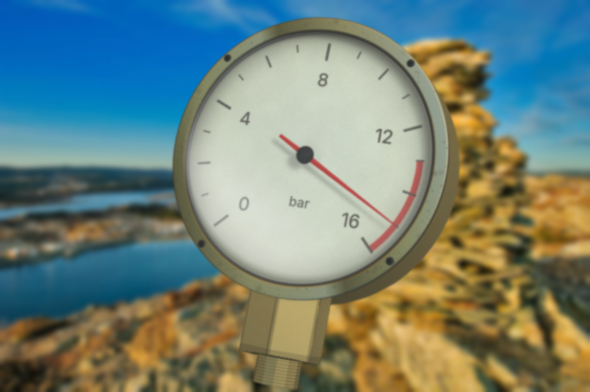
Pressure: bar 15
